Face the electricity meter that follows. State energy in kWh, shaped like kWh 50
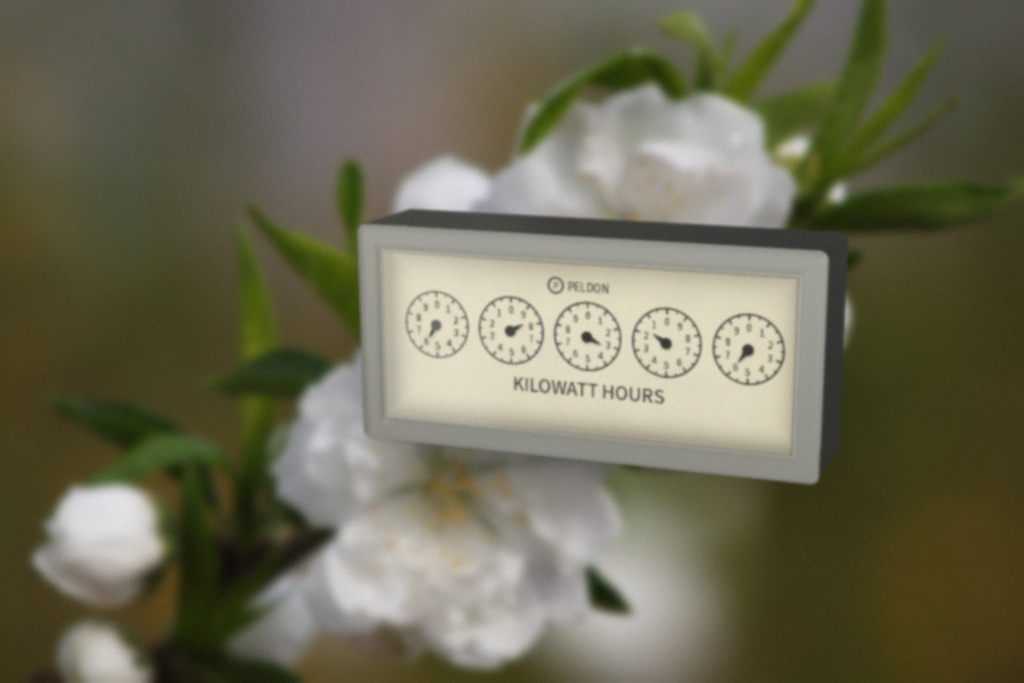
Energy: kWh 58316
